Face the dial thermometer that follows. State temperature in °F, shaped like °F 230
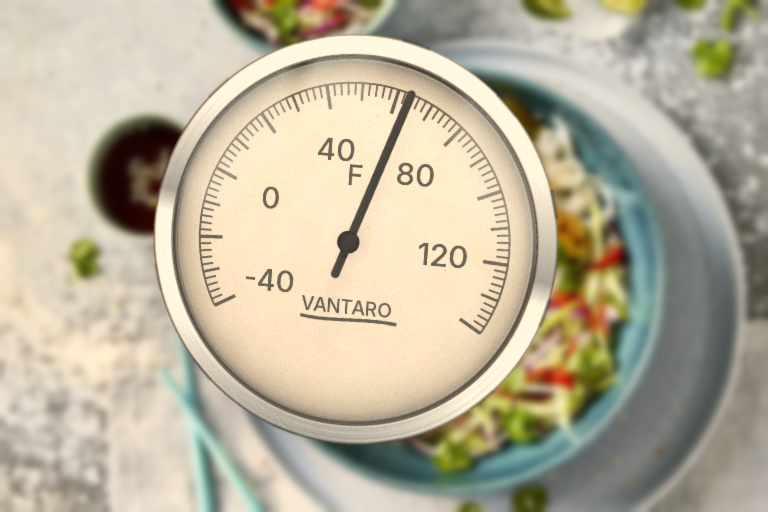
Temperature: °F 64
